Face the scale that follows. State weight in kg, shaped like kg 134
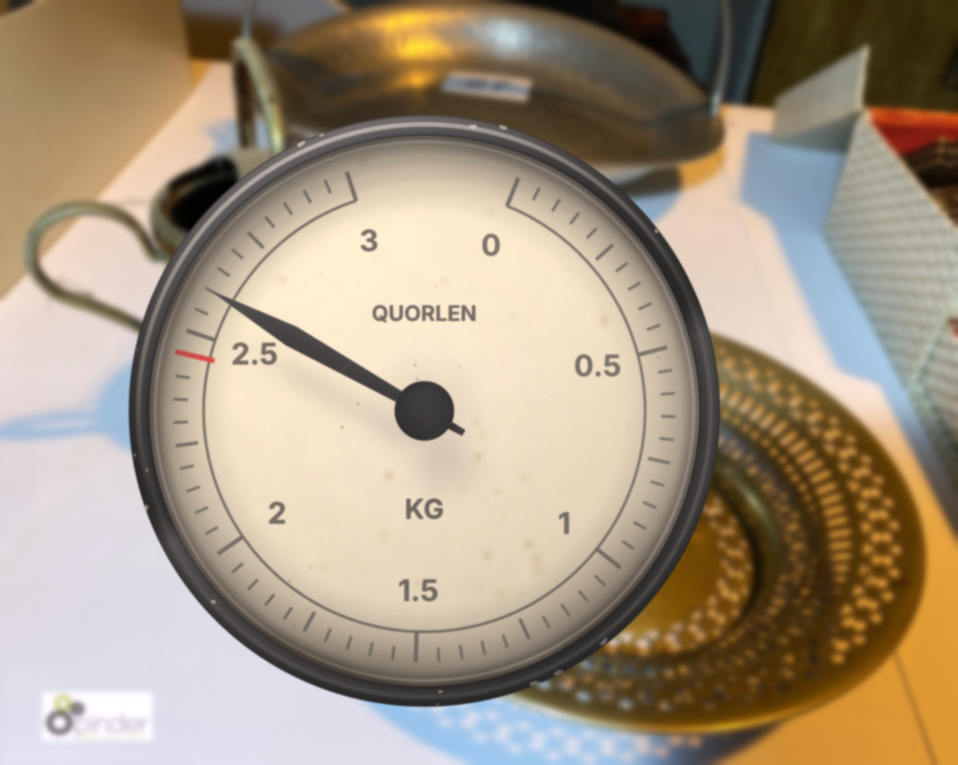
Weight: kg 2.6
